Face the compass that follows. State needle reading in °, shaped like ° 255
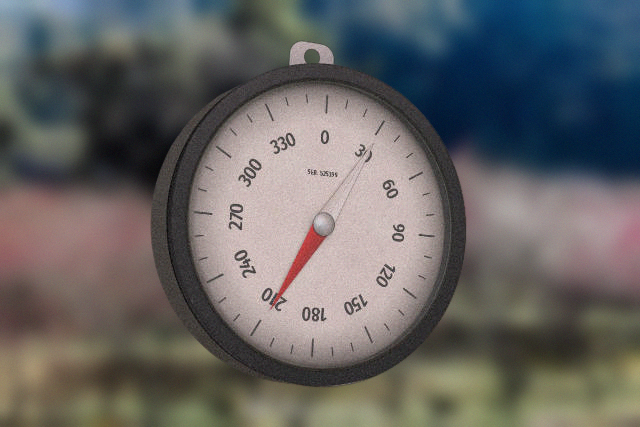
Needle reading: ° 210
